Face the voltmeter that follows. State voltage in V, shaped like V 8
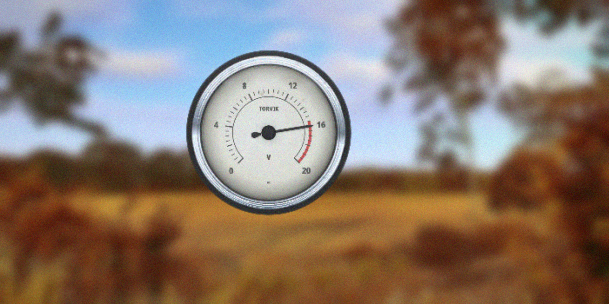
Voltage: V 16
